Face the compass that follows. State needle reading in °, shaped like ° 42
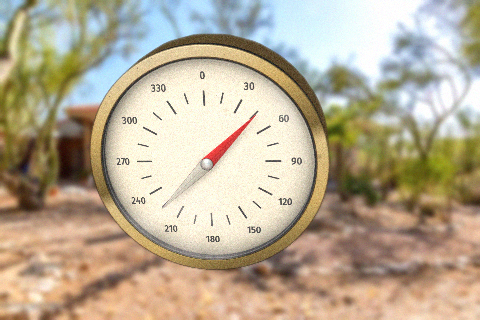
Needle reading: ° 45
